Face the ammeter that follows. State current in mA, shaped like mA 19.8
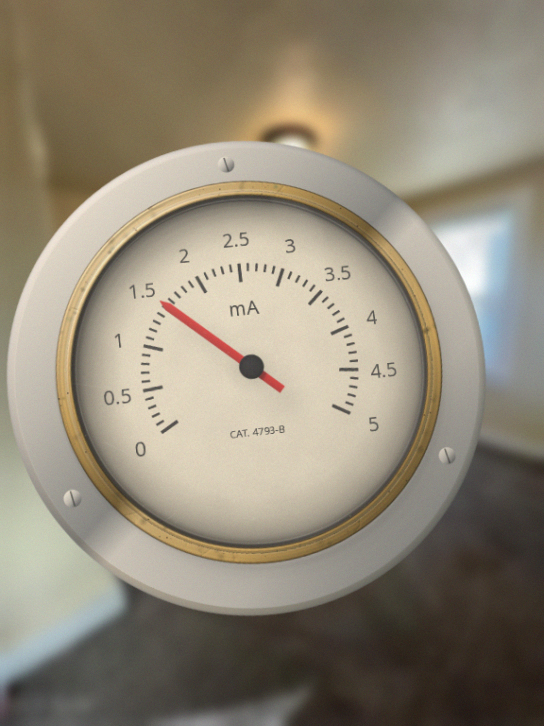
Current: mA 1.5
